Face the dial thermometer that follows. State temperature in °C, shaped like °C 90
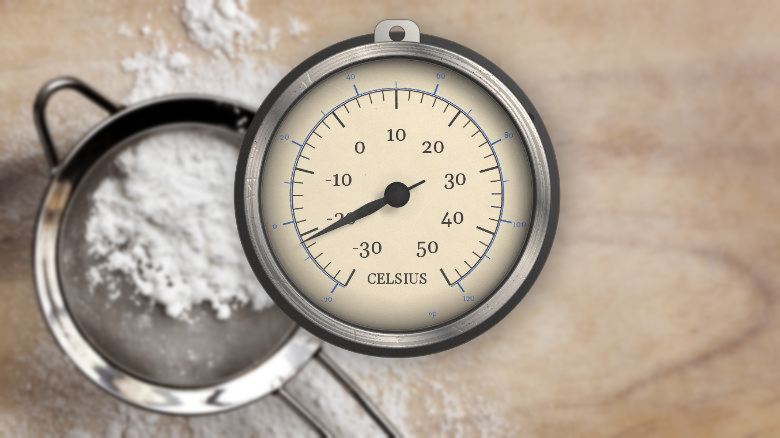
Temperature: °C -21
